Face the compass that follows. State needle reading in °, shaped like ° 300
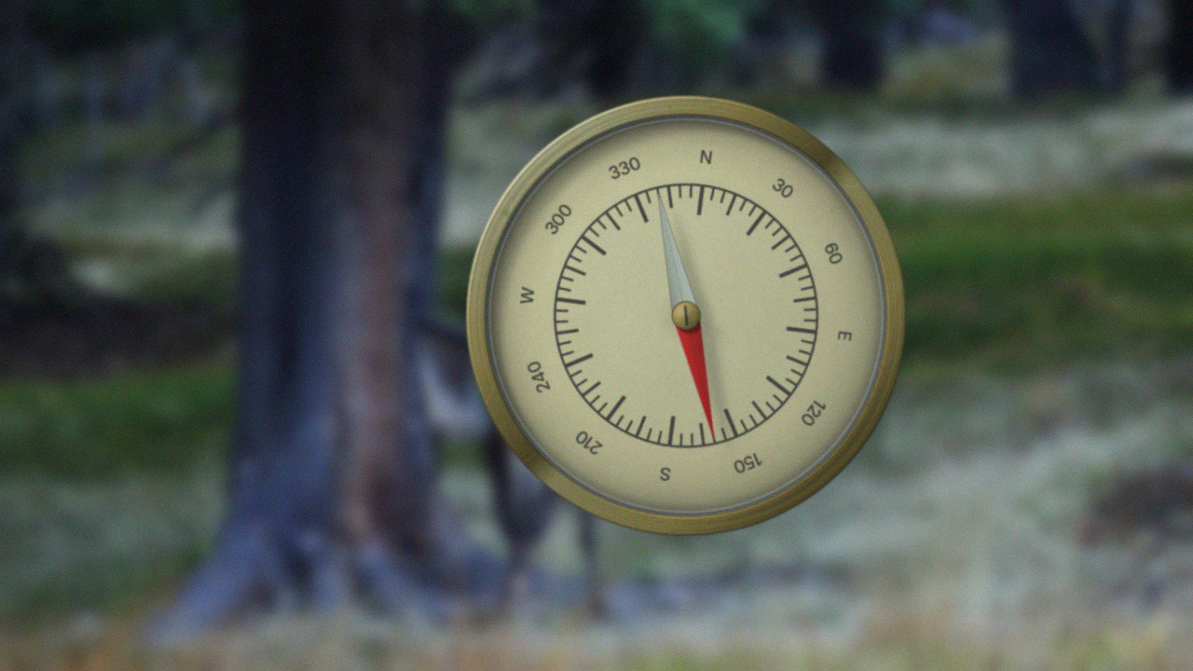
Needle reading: ° 160
